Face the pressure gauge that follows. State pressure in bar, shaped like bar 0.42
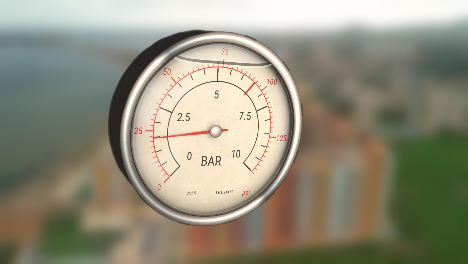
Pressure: bar 1.5
